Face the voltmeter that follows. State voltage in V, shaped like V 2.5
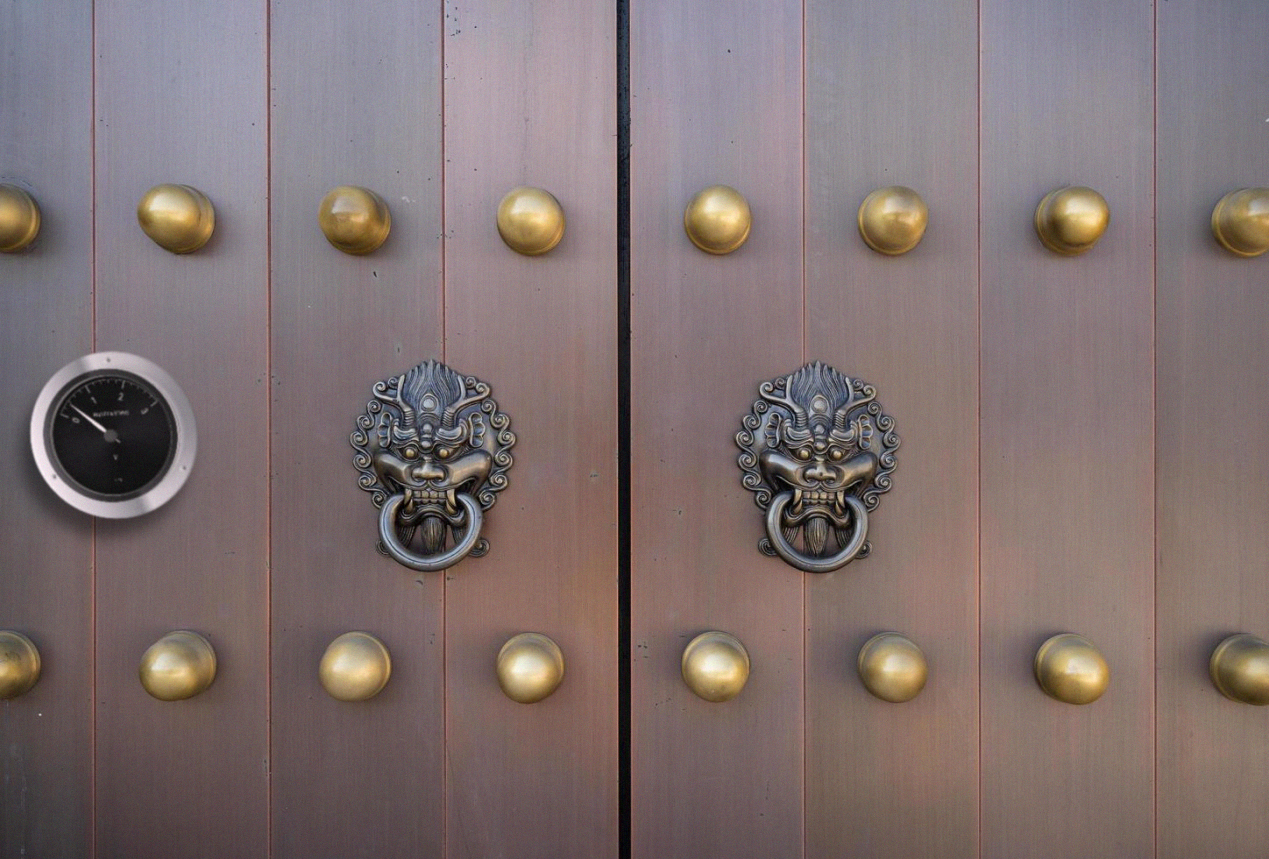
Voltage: V 0.4
